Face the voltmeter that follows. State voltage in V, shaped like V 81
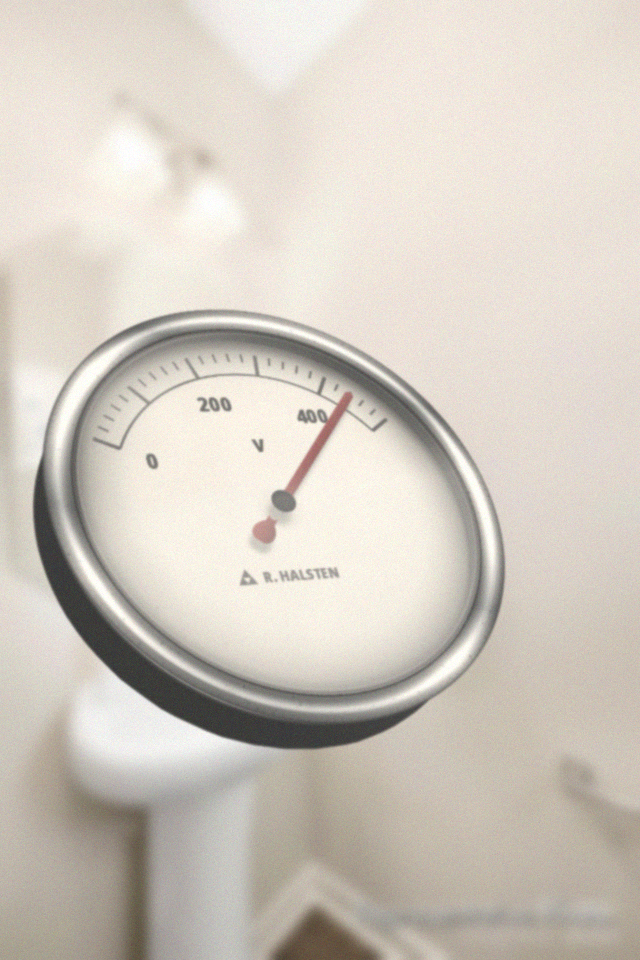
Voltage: V 440
